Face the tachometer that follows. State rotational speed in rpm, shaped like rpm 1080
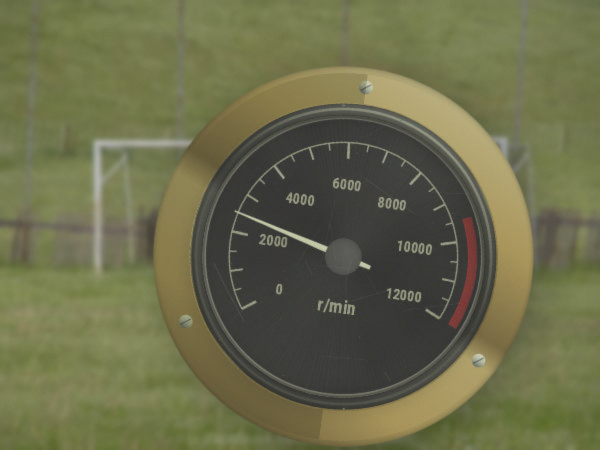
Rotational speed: rpm 2500
